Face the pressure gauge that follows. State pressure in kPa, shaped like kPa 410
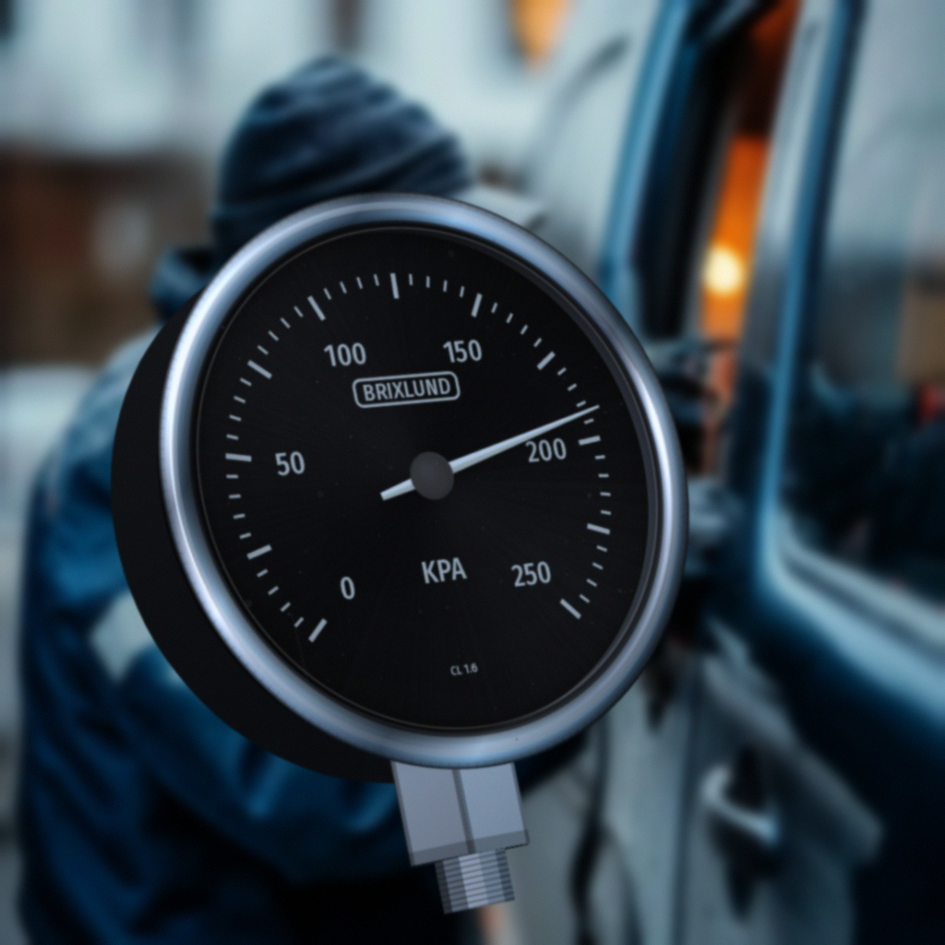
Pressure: kPa 192.5
